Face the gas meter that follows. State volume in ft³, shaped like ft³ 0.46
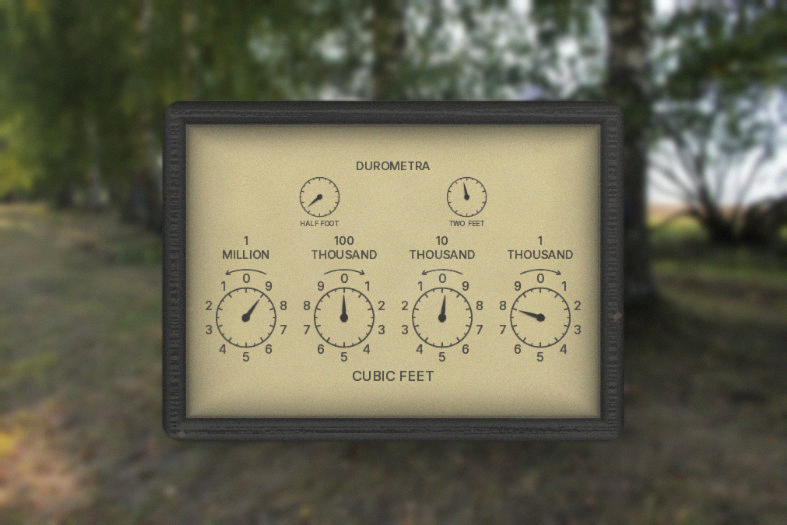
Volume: ft³ 899800
